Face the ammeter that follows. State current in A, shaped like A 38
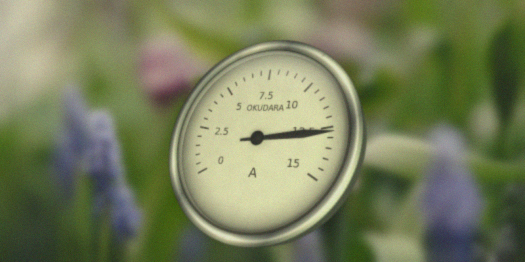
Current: A 12.75
